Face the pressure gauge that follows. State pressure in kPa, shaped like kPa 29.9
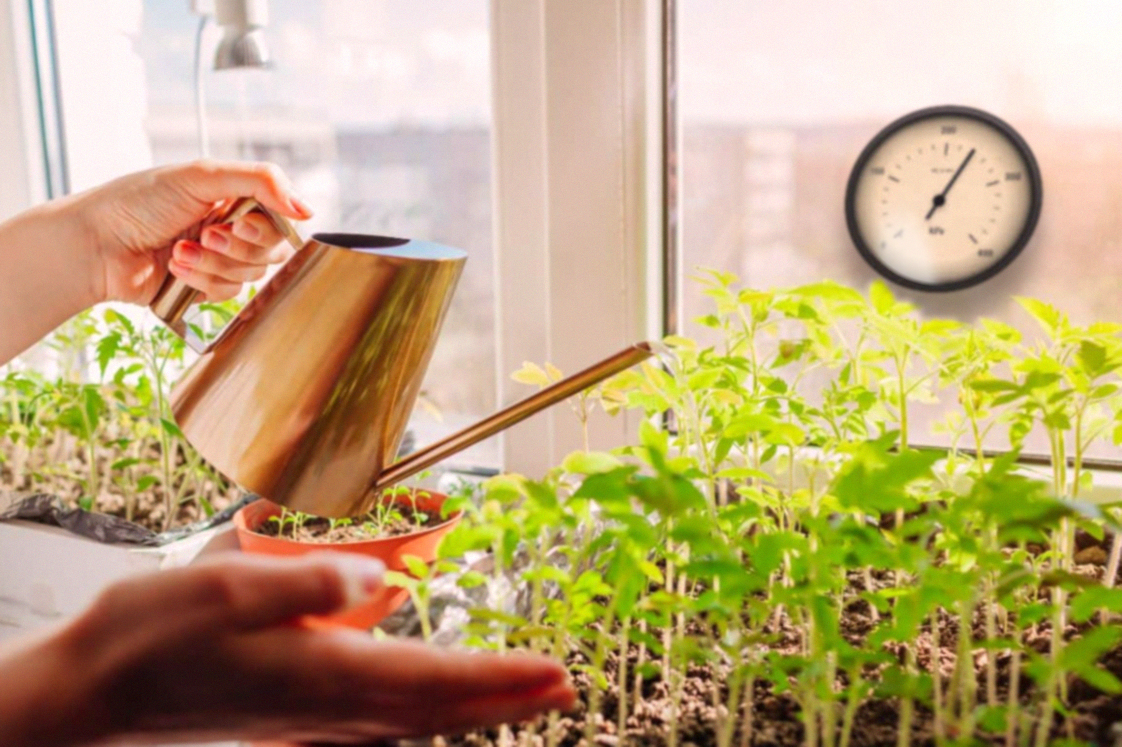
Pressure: kPa 240
